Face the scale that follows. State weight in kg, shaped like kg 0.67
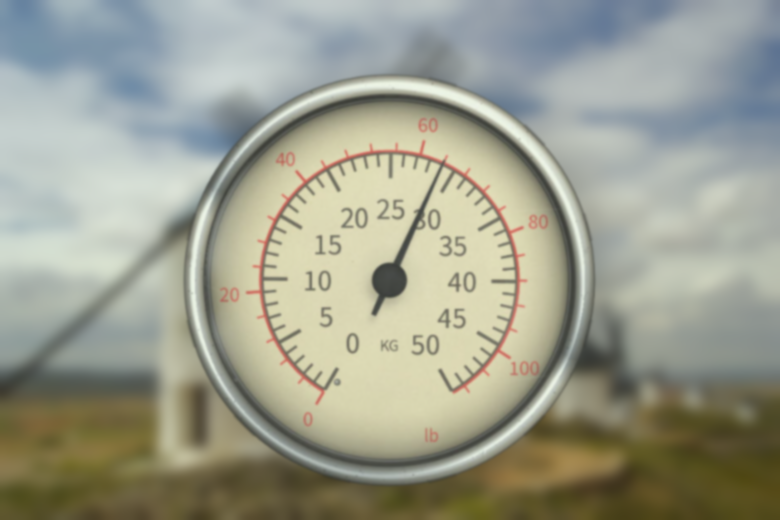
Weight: kg 29
